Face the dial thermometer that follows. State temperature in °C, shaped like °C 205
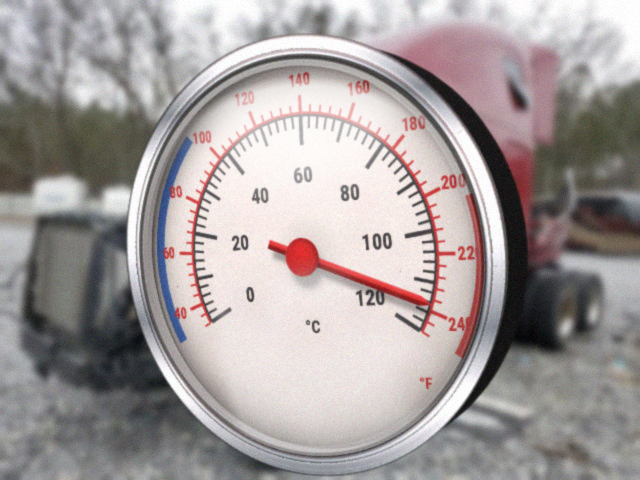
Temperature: °C 114
